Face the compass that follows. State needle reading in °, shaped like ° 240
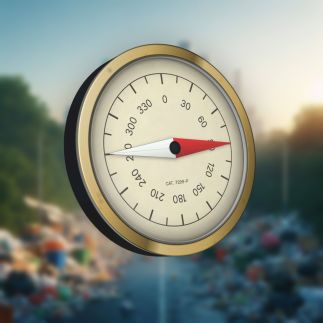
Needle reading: ° 90
